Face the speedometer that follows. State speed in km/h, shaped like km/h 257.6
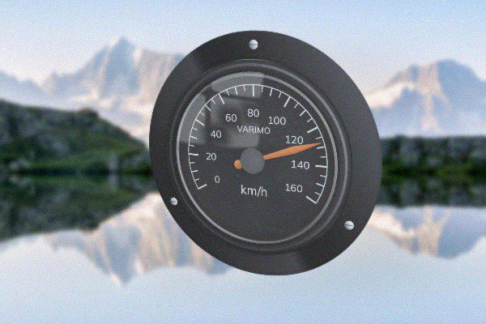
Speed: km/h 127.5
